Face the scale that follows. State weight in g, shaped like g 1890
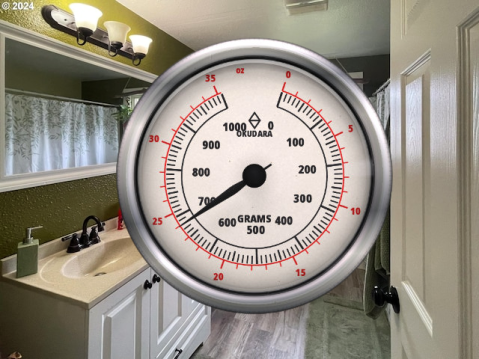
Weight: g 680
